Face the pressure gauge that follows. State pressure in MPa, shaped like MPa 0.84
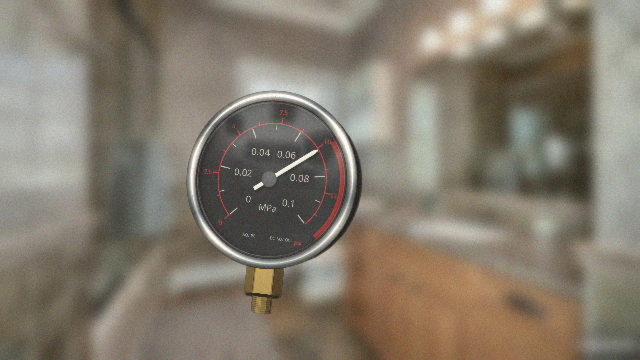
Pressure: MPa 0.07
